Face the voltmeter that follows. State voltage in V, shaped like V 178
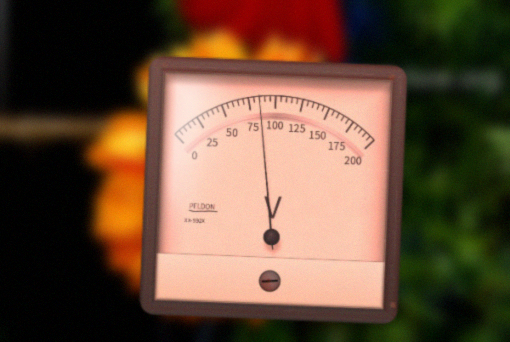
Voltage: V 85
